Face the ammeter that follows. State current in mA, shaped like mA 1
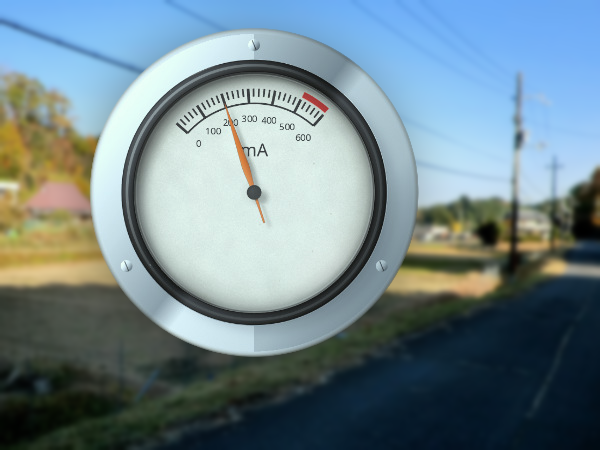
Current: mA 200
